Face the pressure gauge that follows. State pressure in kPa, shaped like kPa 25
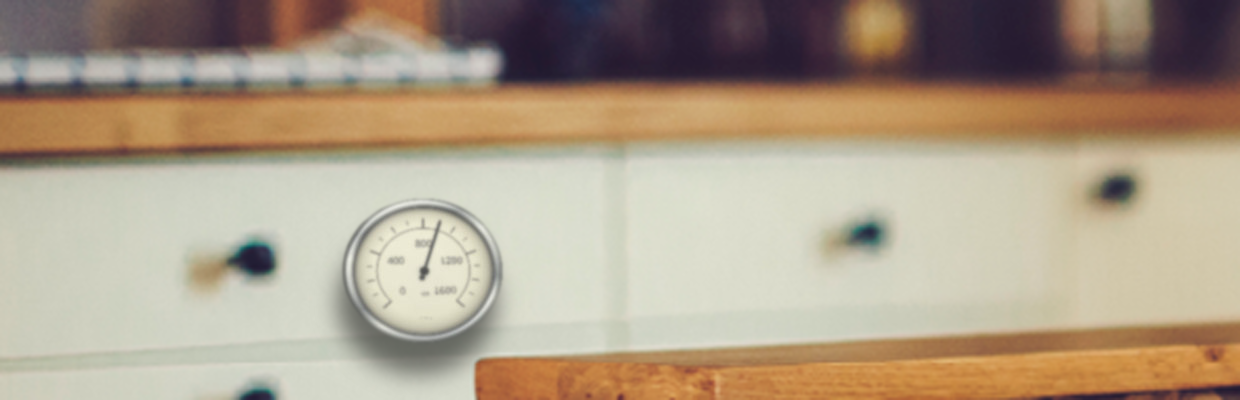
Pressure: kPa 900
